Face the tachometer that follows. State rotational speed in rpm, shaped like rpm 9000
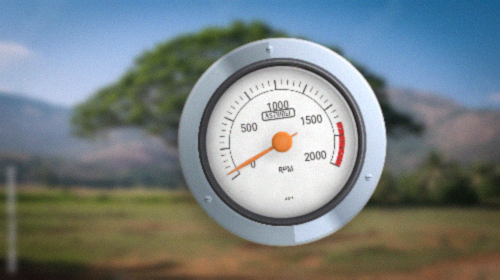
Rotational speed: rpm 50
